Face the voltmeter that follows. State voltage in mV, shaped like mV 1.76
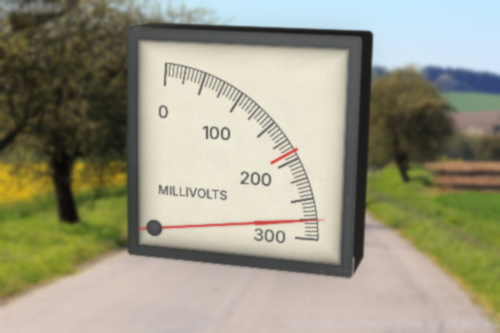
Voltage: mV 275
